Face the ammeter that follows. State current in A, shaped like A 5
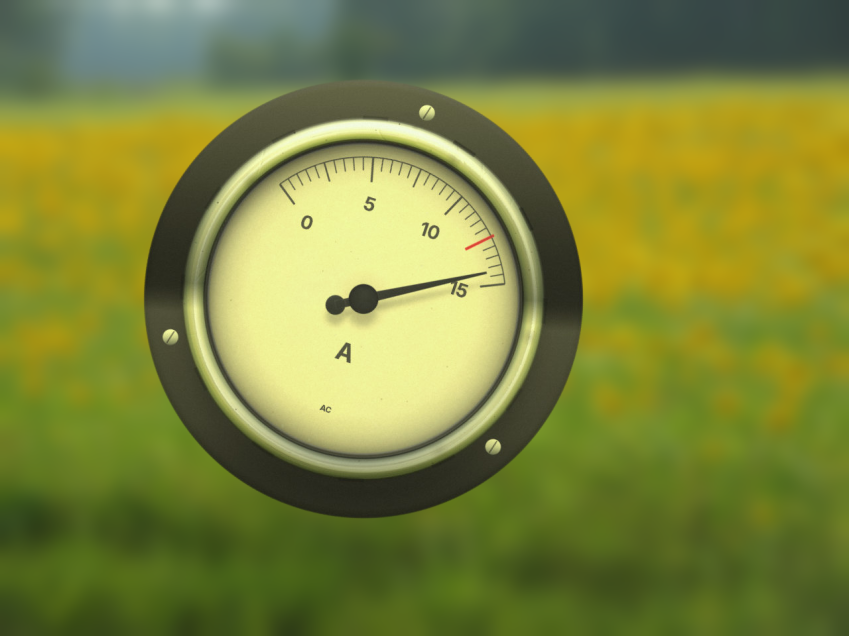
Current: A 14.25
